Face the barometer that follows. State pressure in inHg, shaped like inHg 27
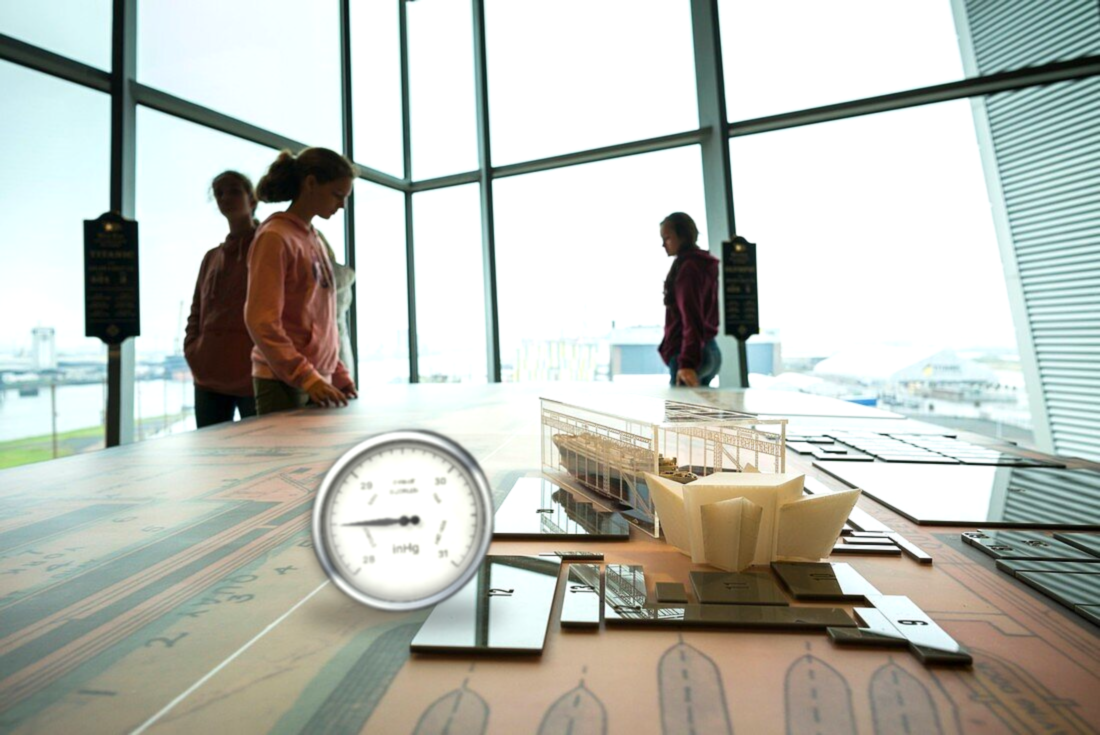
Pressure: inHg 28.5
